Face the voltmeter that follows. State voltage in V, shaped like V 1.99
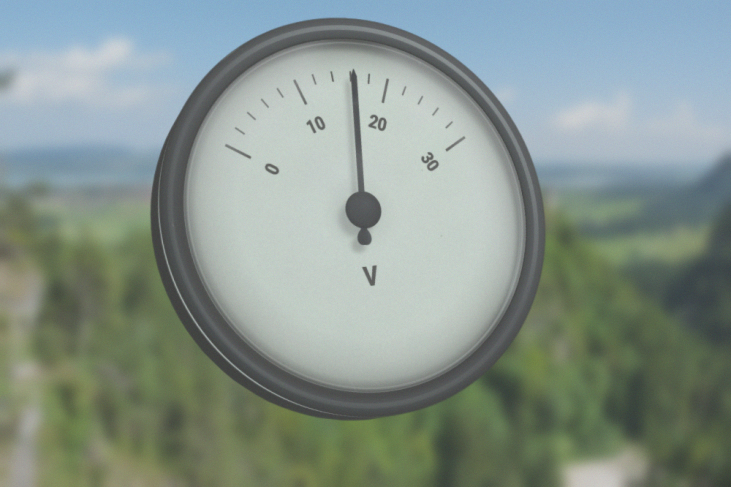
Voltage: V 16
